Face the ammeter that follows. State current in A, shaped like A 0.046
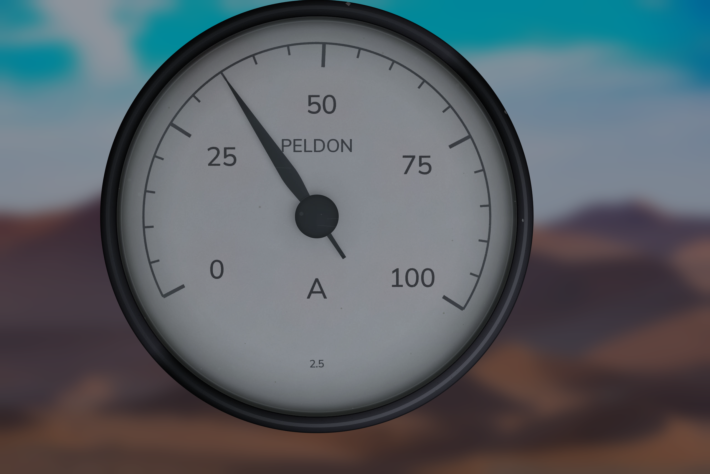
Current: A 35
